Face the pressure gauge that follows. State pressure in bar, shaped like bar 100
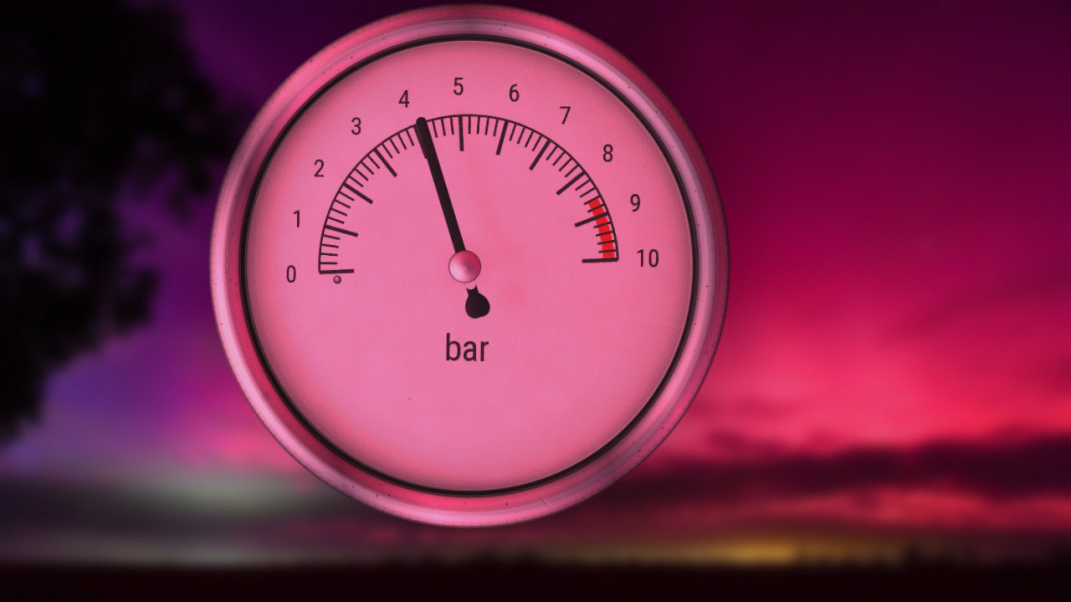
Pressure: bar 4.2
